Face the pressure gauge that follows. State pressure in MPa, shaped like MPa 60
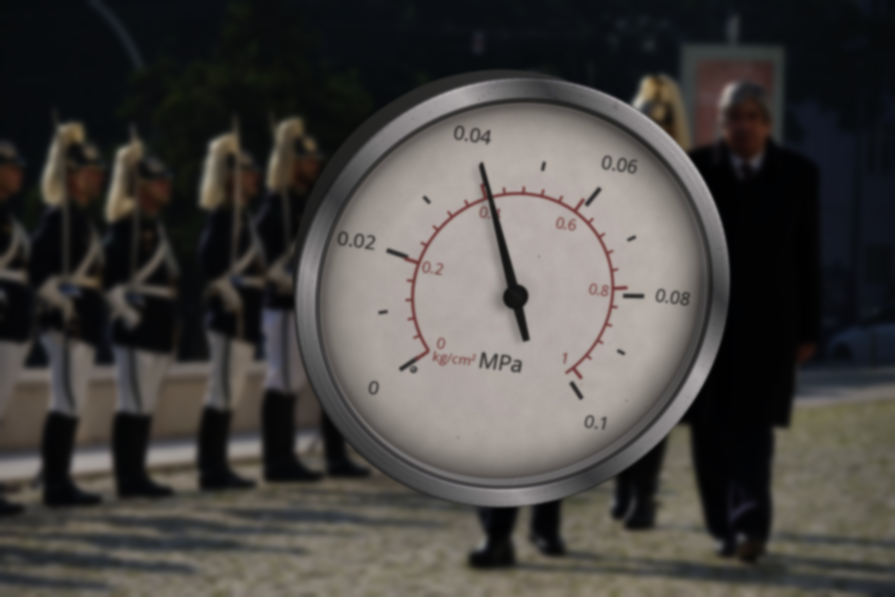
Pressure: MPa 0.04
